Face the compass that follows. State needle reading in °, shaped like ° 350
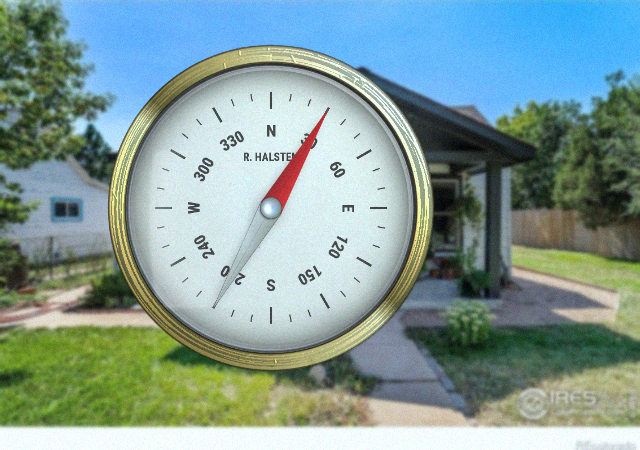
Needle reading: ° 30
